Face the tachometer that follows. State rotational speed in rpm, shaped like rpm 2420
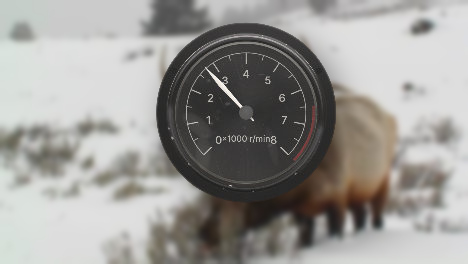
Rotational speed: rpm 2750
